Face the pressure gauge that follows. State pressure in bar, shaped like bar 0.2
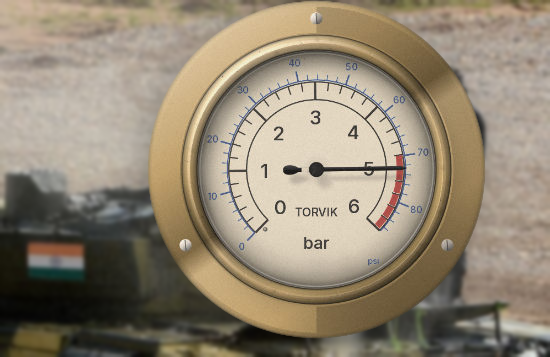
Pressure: bar 5
